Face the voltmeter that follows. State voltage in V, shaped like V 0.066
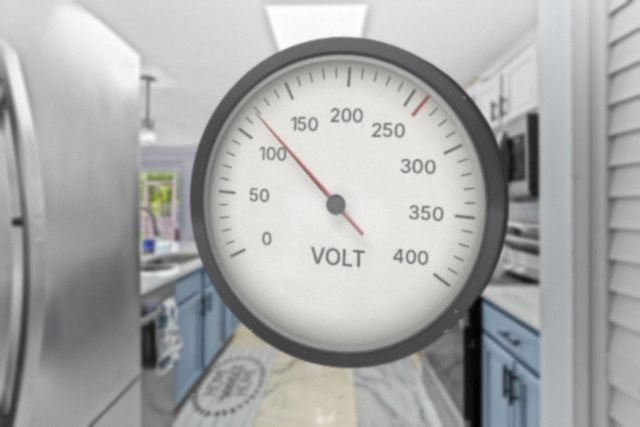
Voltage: V 120
